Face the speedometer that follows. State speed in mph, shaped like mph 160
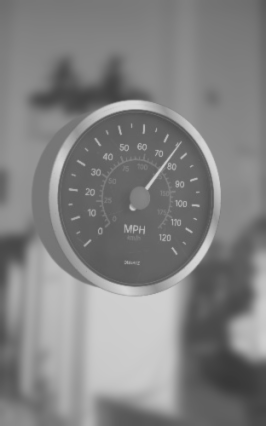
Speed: mph 75
